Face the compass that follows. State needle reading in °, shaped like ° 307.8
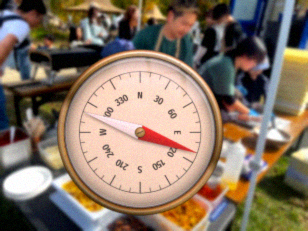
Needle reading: ° 110
